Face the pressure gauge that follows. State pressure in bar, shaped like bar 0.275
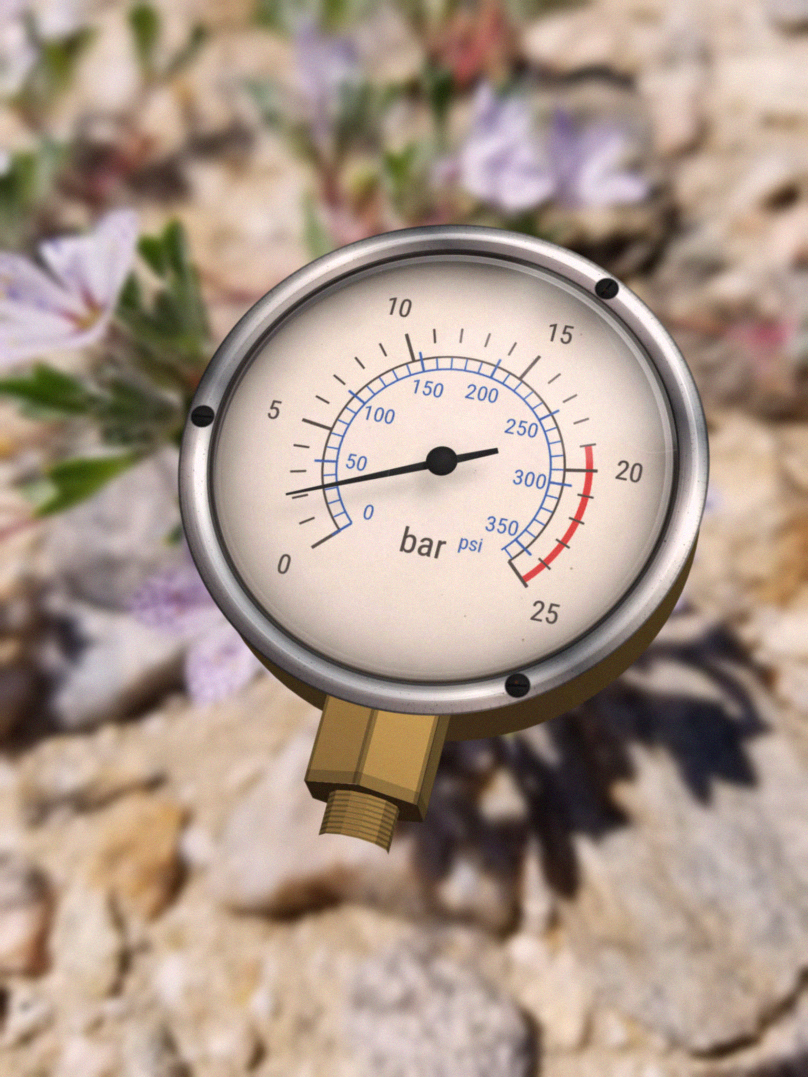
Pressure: bar 2
